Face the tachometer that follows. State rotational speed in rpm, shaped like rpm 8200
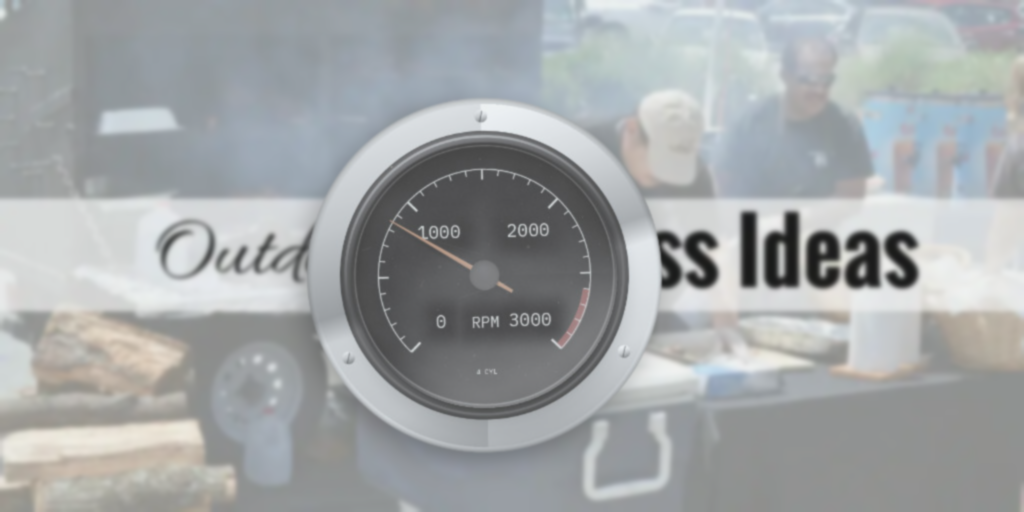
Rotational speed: rpm 850
